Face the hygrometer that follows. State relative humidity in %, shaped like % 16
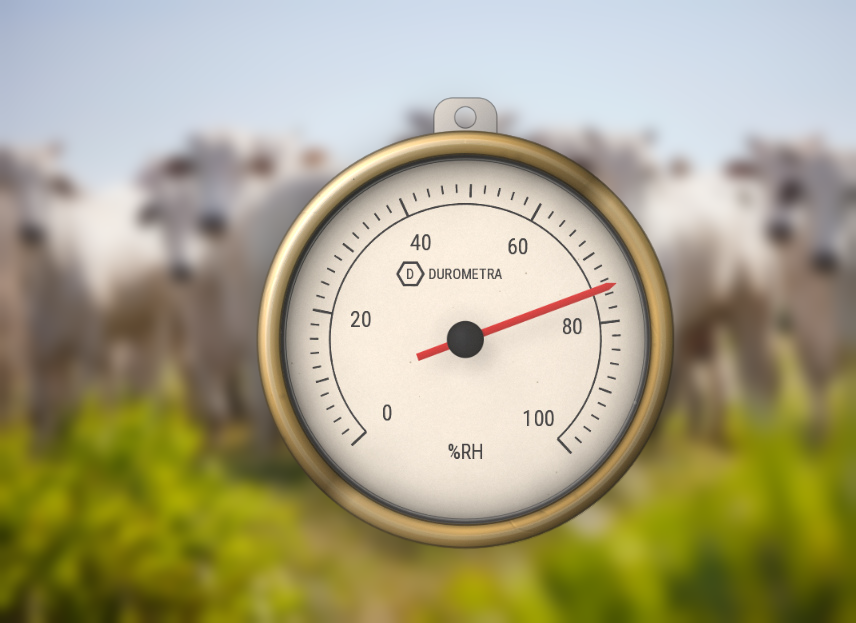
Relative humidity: % 75
